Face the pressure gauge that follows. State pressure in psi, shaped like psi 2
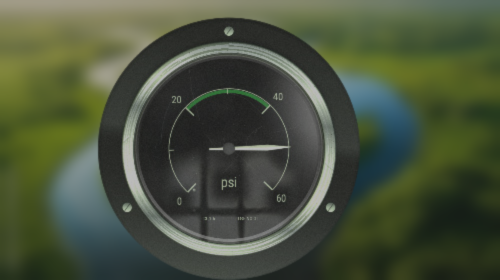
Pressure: psi 50
